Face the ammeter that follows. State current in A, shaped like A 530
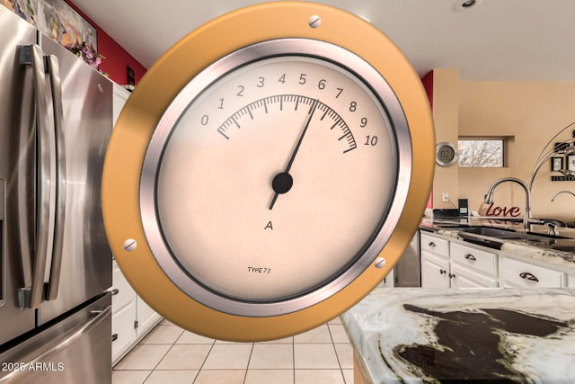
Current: A 6
